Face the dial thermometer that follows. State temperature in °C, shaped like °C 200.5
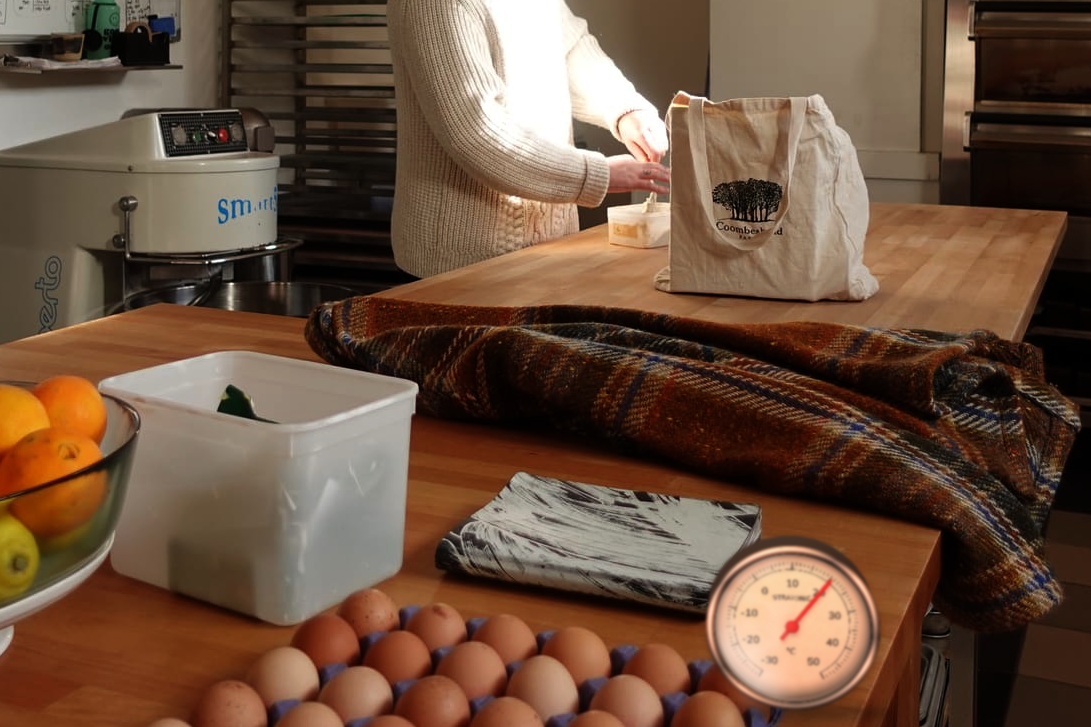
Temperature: °C 20
